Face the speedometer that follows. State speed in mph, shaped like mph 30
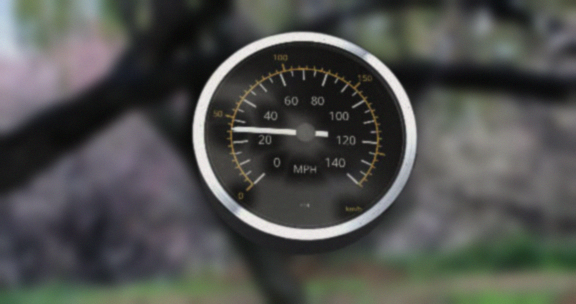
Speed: mph 25
